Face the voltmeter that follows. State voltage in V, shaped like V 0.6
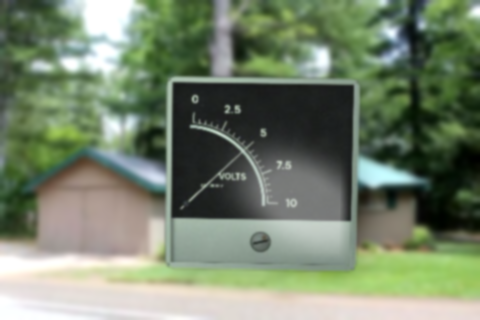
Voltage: V 5
